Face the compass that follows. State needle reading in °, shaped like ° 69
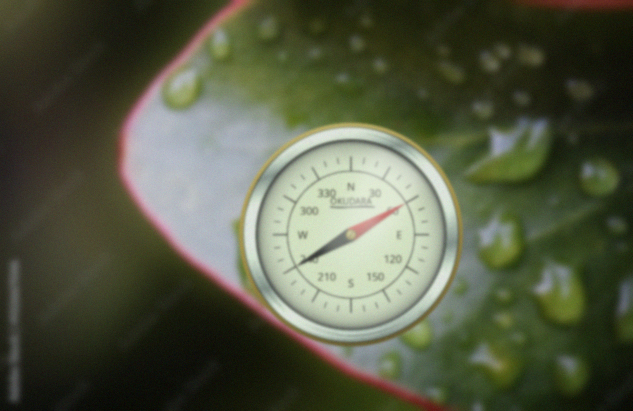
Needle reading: ° 60
